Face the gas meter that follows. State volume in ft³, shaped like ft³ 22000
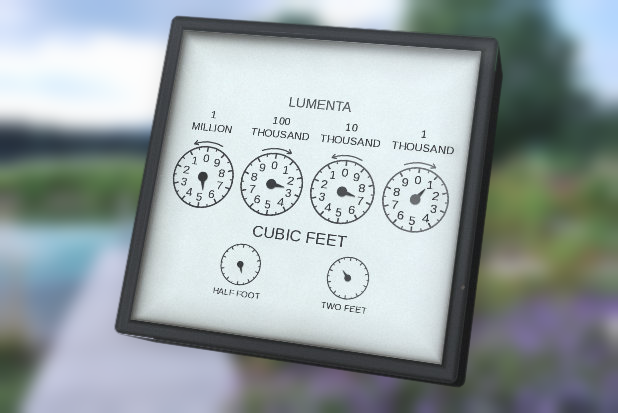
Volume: ft³ 527100
